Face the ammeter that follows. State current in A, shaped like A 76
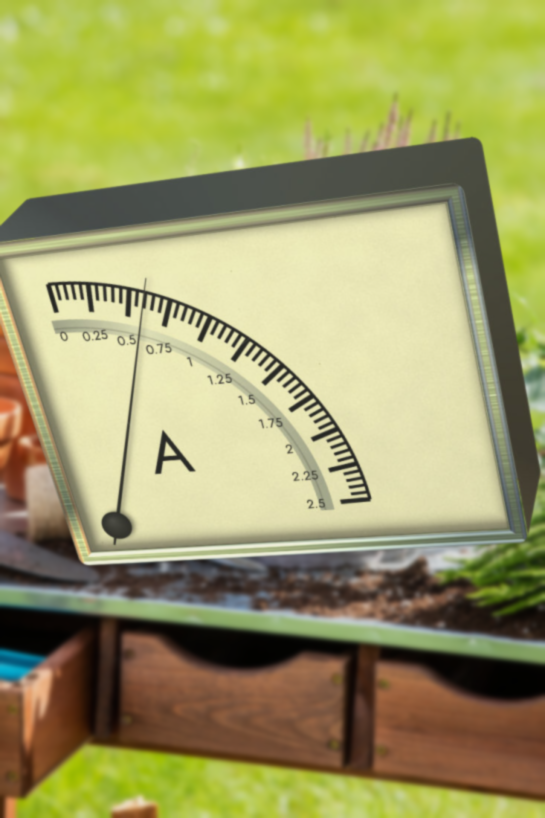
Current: A 0.6
